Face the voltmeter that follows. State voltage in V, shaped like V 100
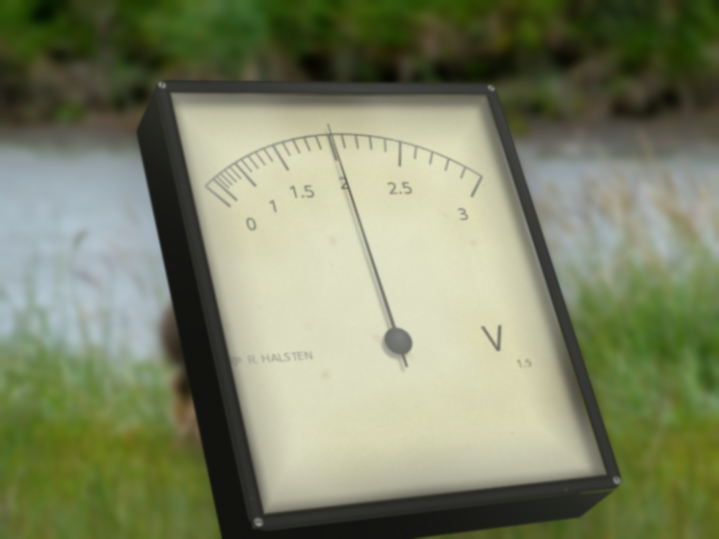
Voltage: V 2
